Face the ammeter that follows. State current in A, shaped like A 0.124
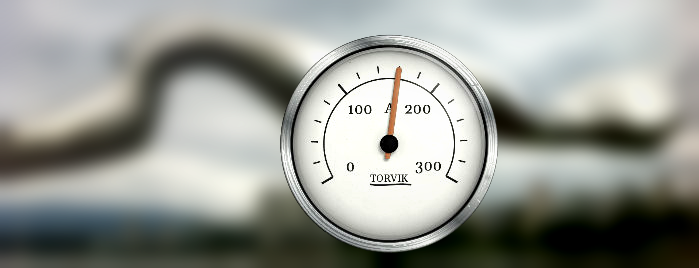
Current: A 160
